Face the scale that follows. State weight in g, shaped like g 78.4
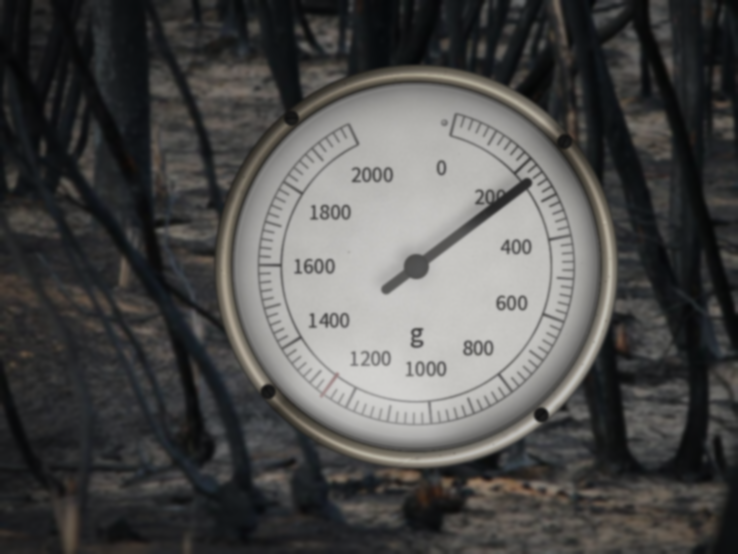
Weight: g 240
